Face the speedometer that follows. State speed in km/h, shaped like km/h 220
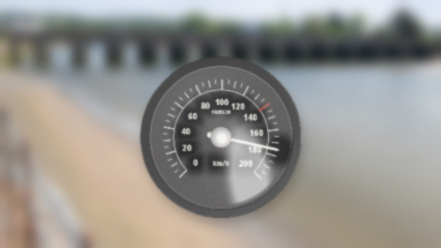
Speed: km/h 175
